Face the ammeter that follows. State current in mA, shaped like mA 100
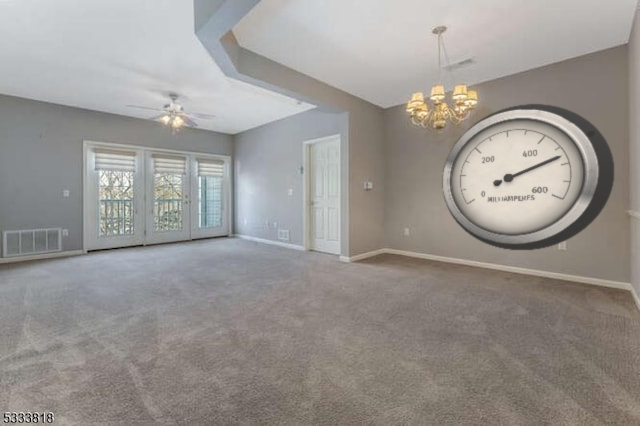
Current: mA 475
